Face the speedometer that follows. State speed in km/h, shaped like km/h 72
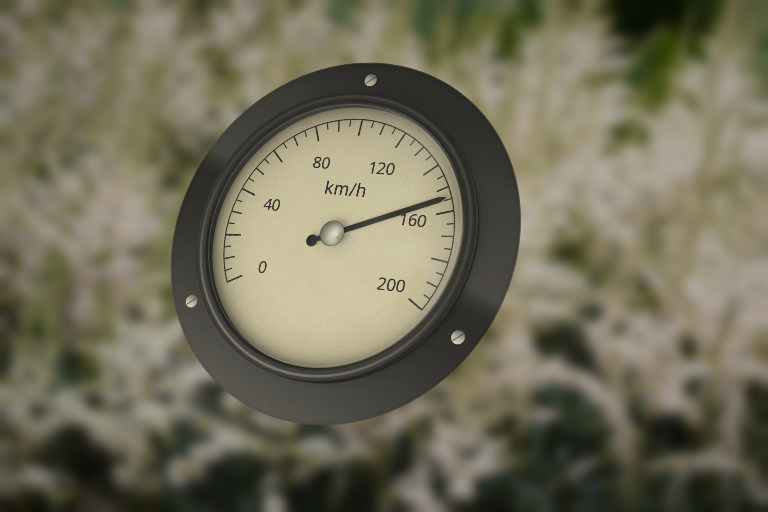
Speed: km/h 155
